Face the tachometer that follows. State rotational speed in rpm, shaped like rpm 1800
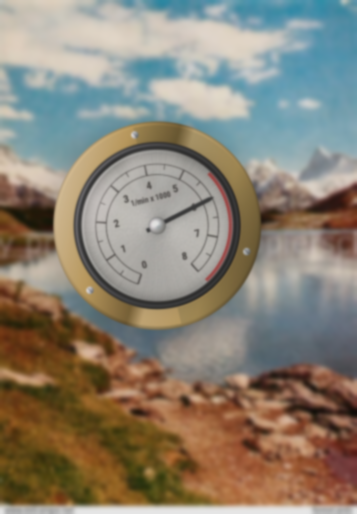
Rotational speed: rpm 6000
